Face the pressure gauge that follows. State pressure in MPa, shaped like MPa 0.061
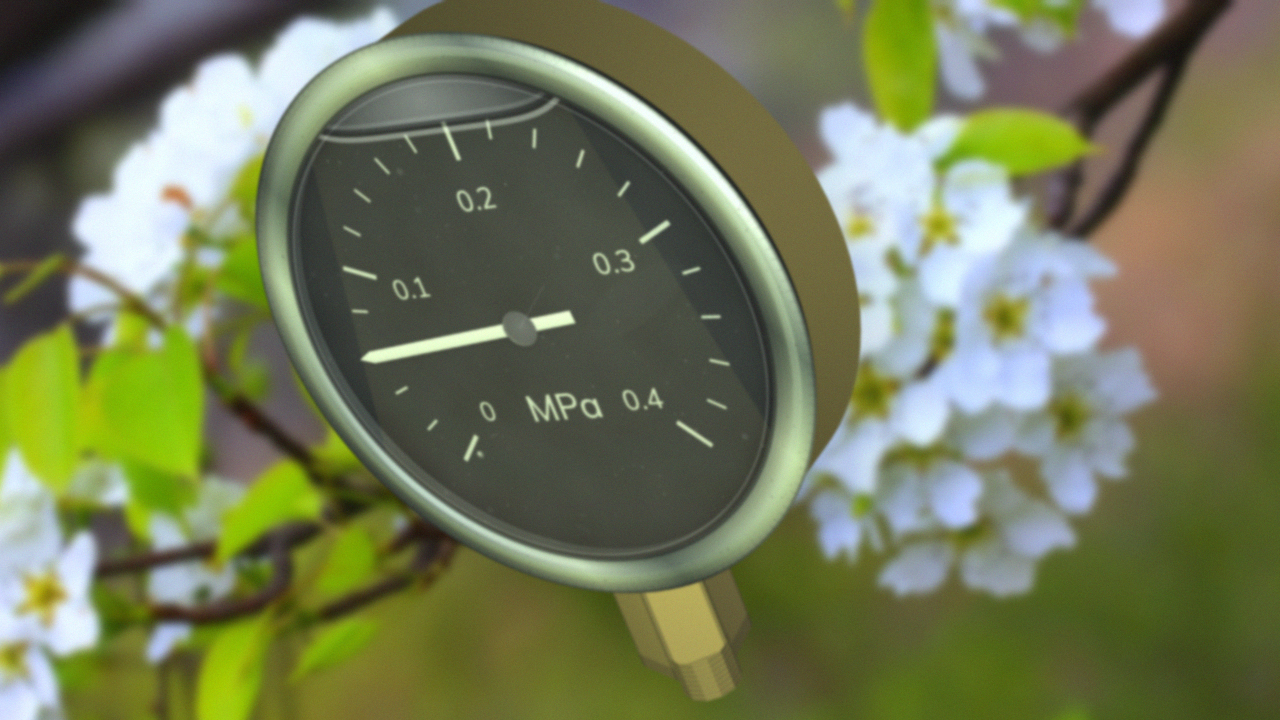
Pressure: MPa 0.06
